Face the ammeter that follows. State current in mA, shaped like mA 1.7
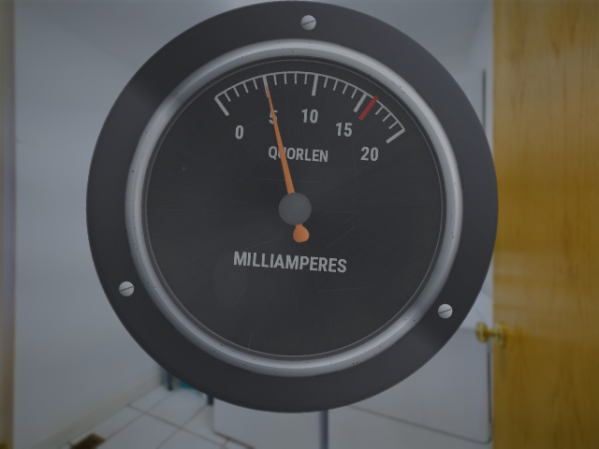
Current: mA 5
